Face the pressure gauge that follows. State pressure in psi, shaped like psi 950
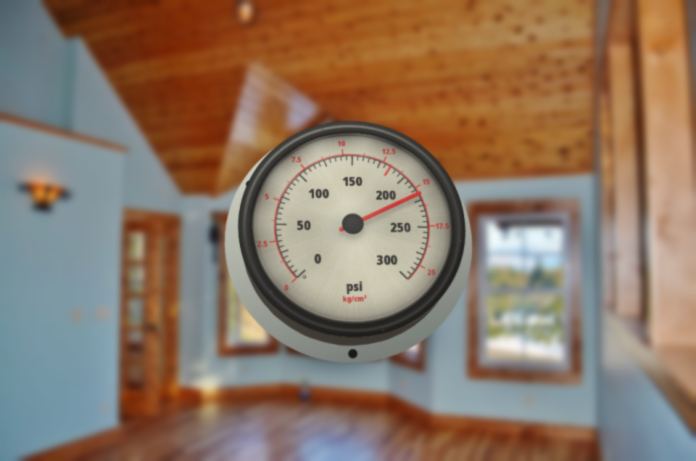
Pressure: psi 220
